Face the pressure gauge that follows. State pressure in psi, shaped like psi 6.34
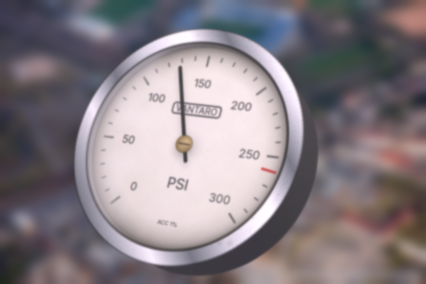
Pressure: psi 130
